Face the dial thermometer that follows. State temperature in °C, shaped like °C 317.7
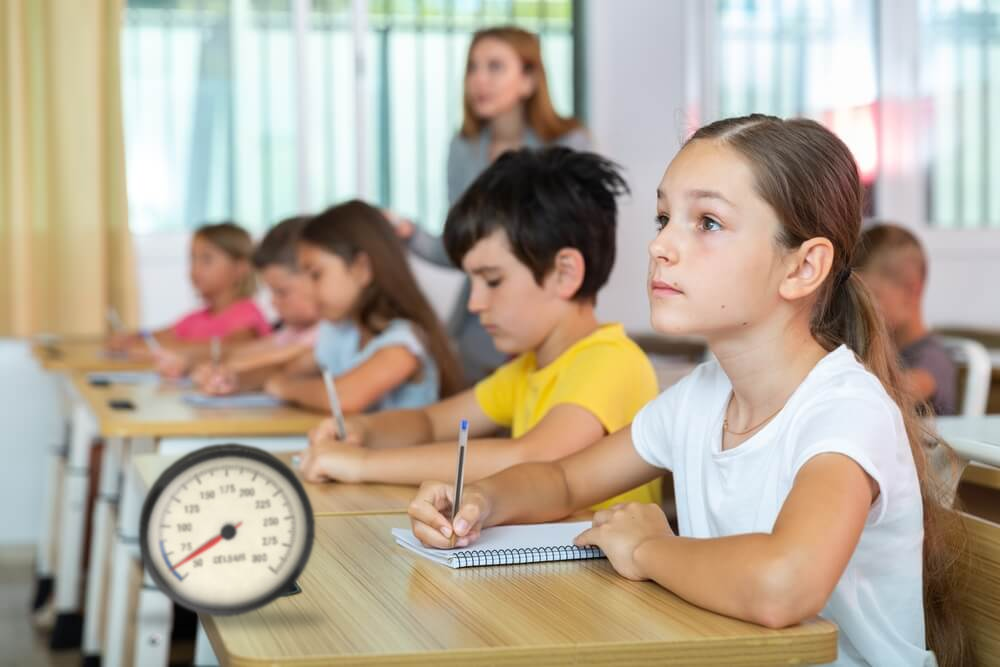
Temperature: °C 62.5
